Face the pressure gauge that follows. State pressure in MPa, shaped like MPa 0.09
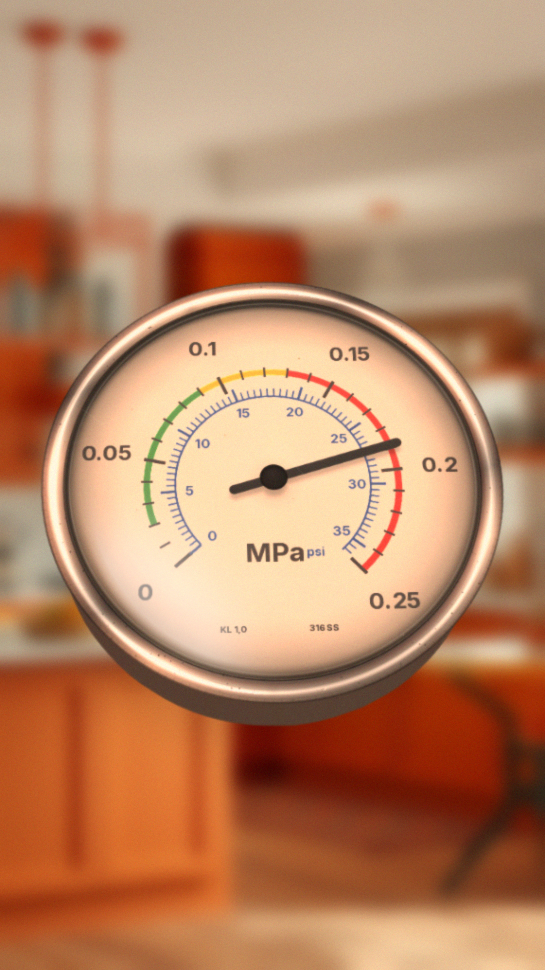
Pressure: MPa 0.19
